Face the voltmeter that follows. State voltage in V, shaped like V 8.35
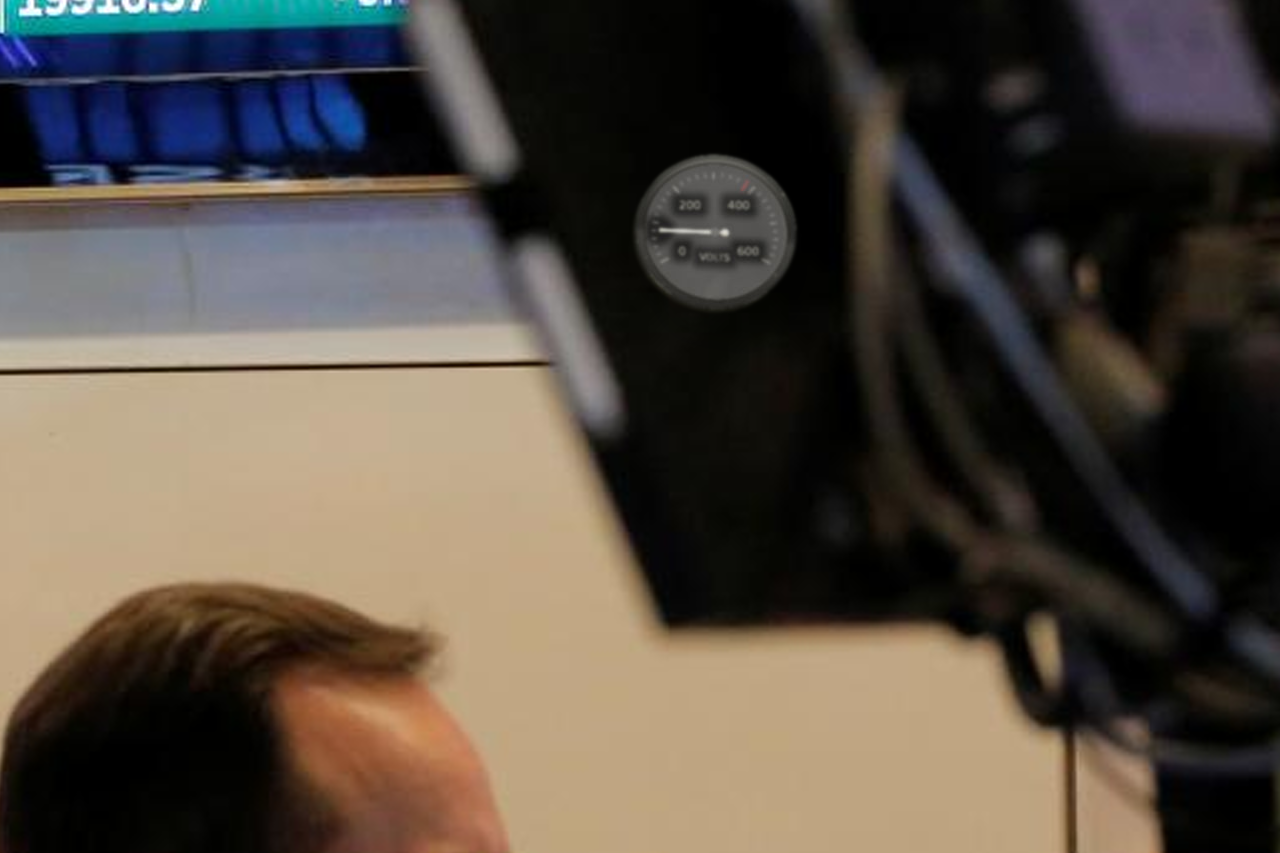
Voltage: V 80
